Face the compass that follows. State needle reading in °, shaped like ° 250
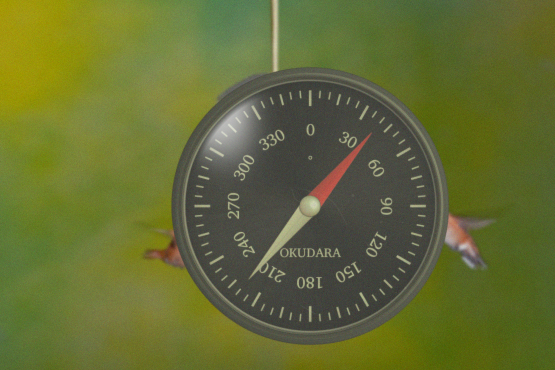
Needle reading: ° 40
